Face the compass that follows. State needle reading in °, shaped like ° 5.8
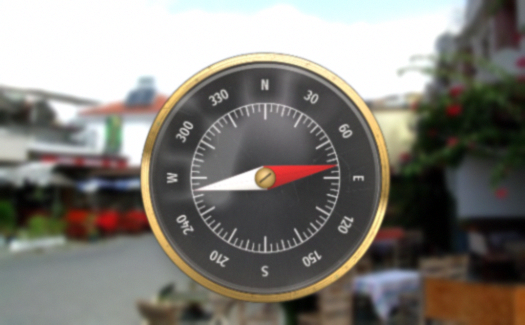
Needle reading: ° 80
